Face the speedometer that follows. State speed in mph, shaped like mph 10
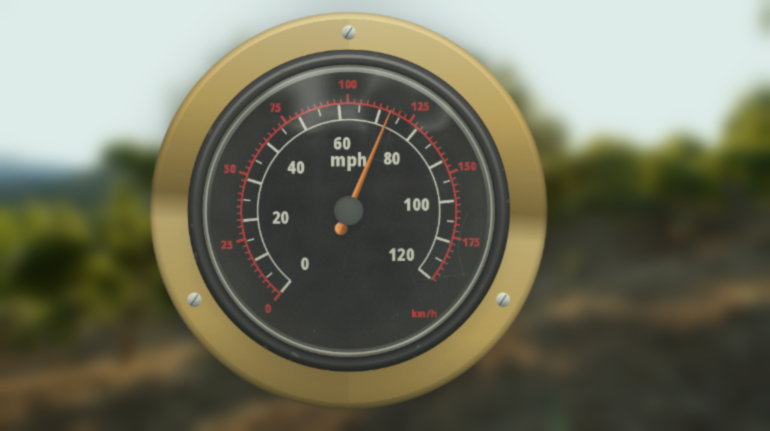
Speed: mph 72.5
